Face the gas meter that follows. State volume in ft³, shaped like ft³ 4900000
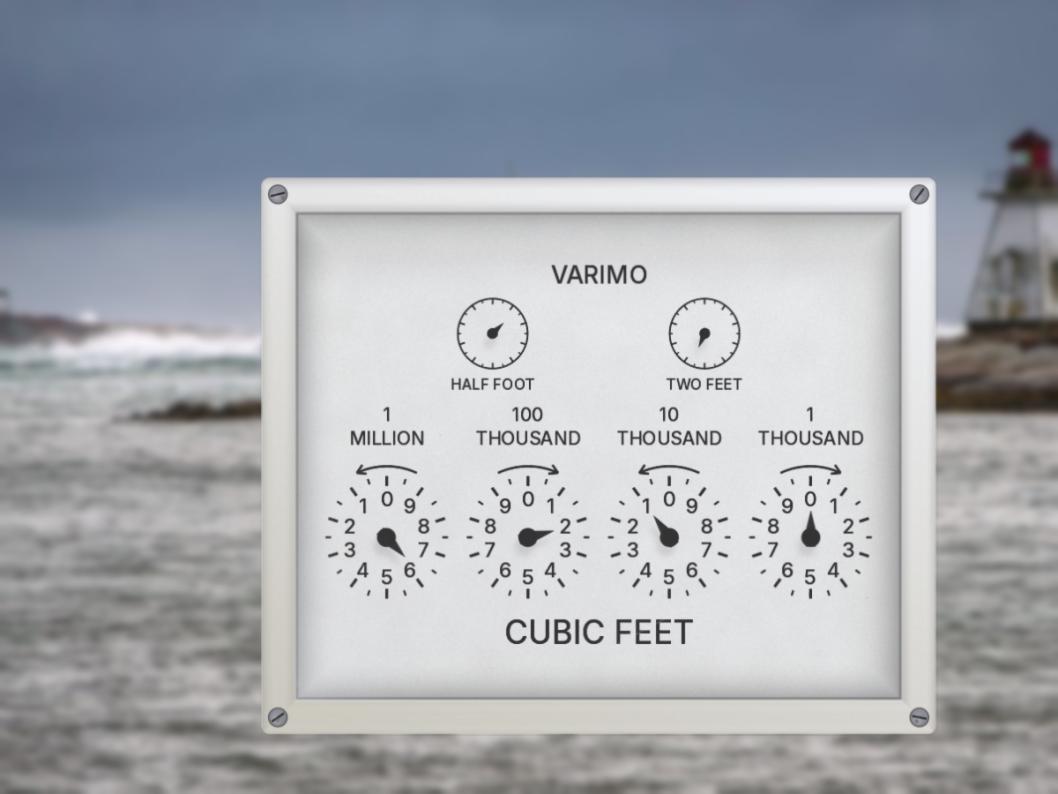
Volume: ft³ 621000
